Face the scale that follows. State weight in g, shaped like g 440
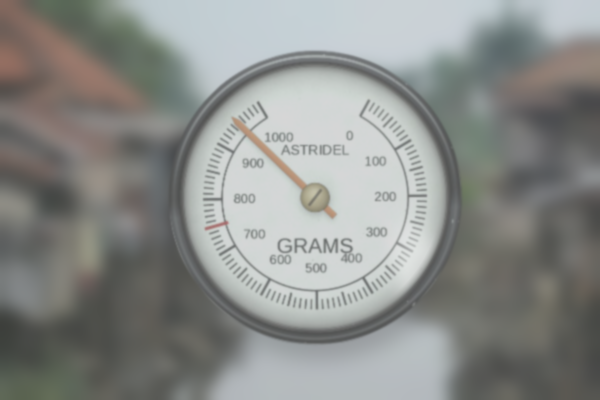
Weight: g 950
